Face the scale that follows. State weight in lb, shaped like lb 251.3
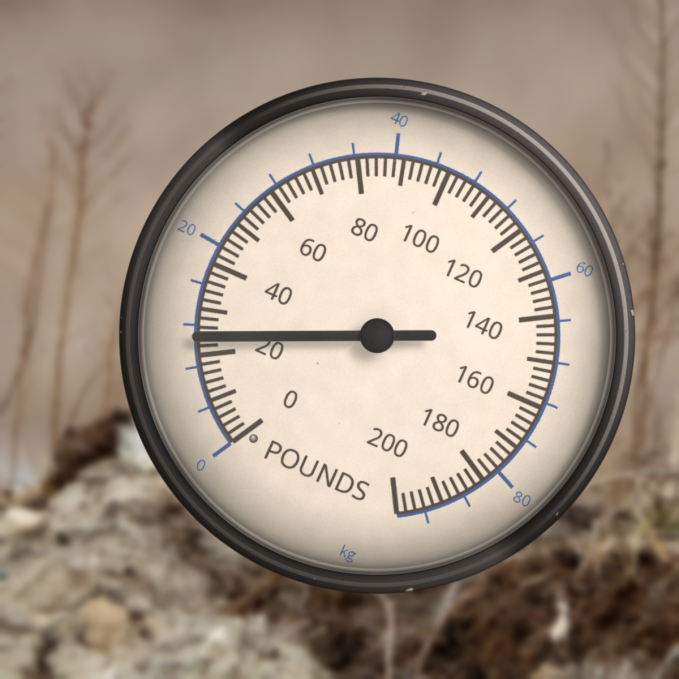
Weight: lb 24
